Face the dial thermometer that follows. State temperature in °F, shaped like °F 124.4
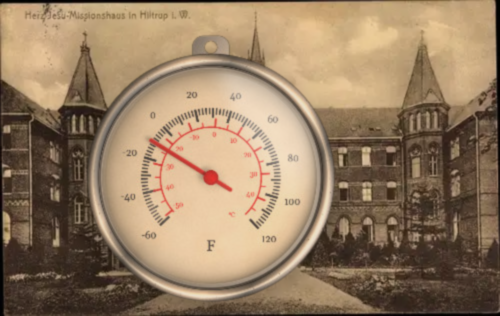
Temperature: °F -10
